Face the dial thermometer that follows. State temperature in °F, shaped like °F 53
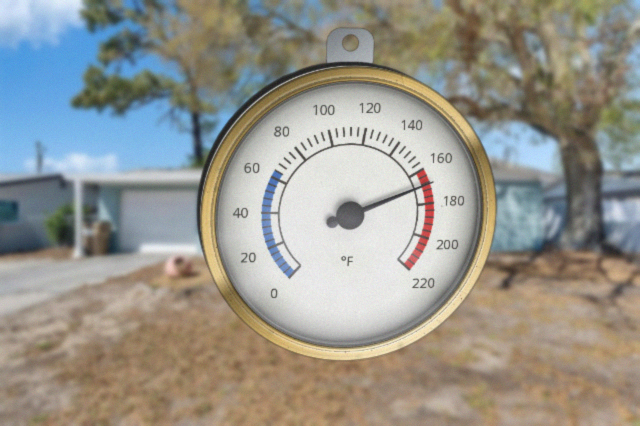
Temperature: °F 168
